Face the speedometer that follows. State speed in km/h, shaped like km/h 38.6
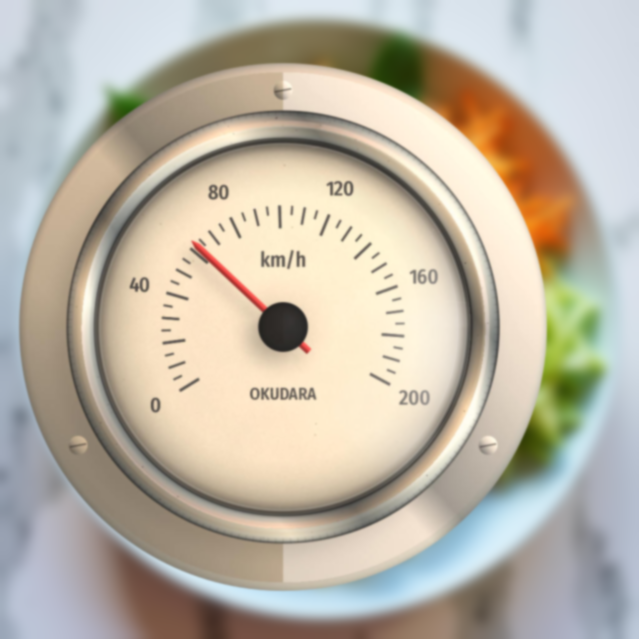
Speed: km/h 62.5
